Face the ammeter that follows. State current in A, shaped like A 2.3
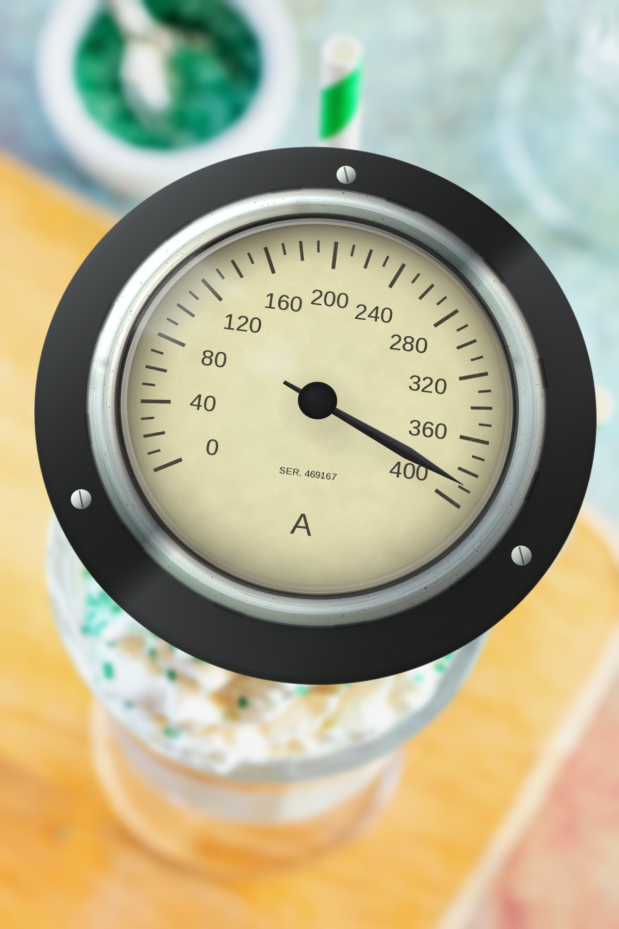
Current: A 390
